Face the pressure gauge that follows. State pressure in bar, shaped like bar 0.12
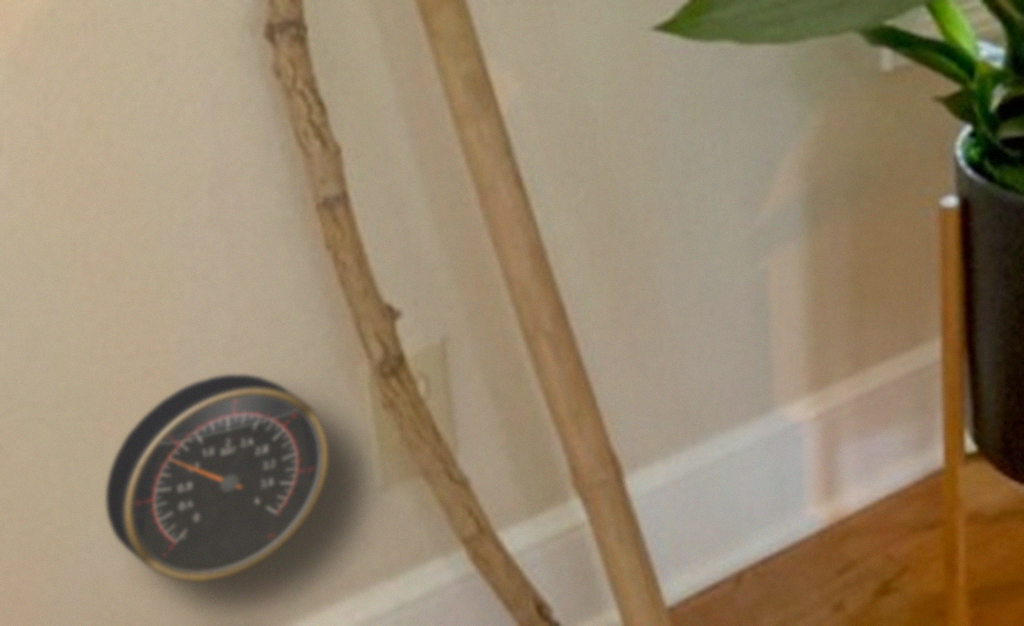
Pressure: bar 1.2
